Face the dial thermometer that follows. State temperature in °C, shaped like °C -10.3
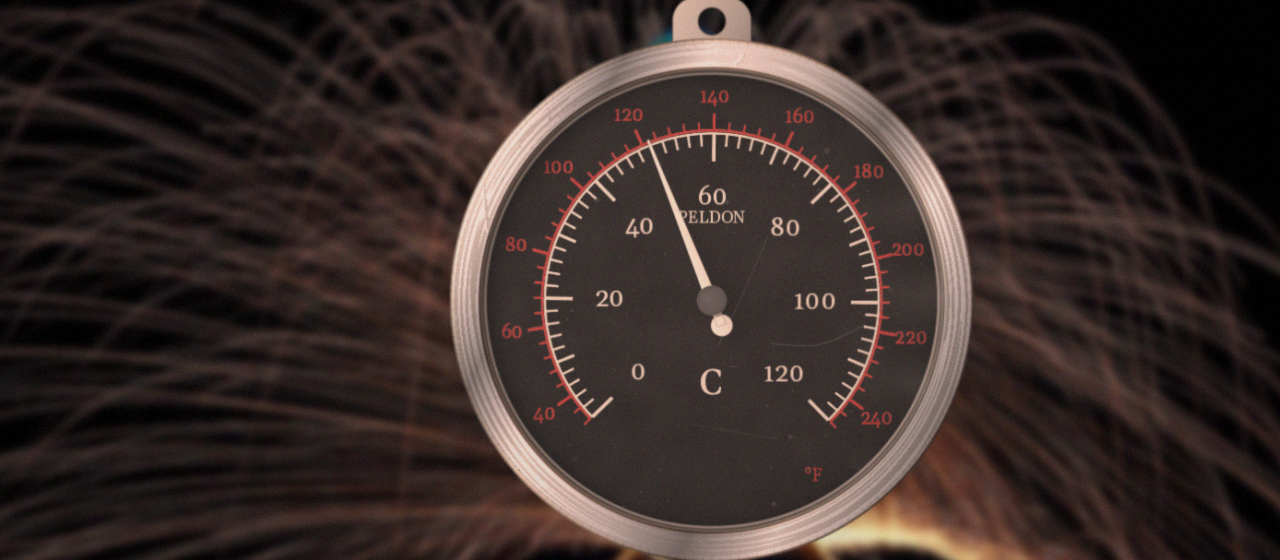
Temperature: °C 50
